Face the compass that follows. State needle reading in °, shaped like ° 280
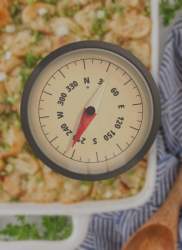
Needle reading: ° 215
